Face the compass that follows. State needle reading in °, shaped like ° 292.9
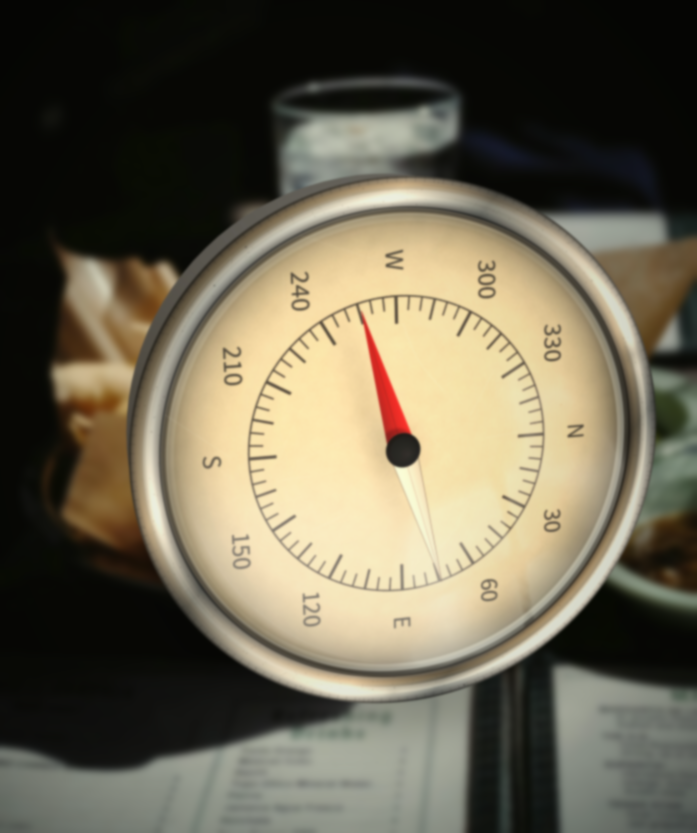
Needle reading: ° 255
